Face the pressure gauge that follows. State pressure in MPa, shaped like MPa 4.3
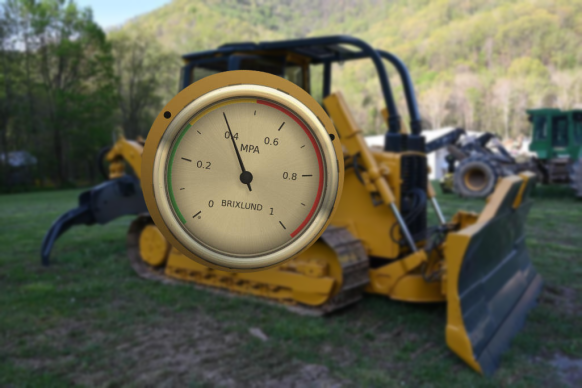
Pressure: MPa 0.4
